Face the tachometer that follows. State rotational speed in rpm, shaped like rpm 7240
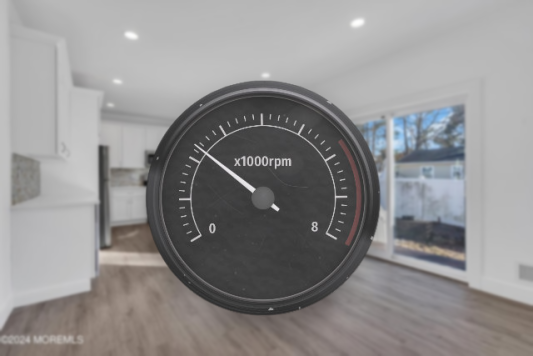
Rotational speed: rpm 2300
